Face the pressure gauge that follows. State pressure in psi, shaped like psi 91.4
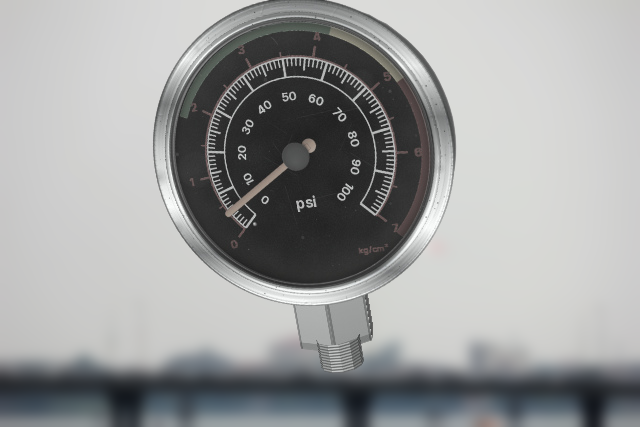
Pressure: psi 5
